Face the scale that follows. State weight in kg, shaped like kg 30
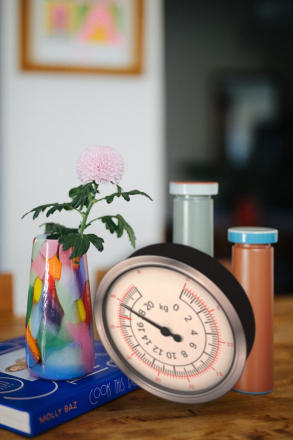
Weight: kg 18
